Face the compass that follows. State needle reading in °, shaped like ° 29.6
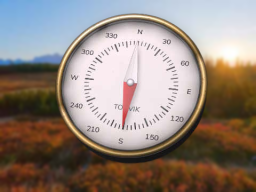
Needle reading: ° 180
